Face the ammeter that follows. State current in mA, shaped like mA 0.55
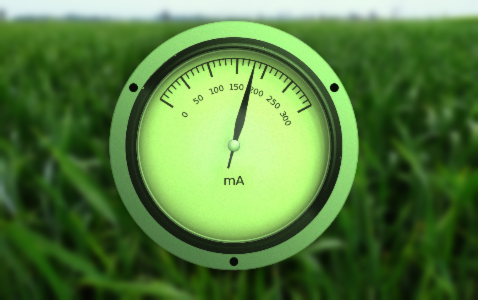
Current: mA 180
